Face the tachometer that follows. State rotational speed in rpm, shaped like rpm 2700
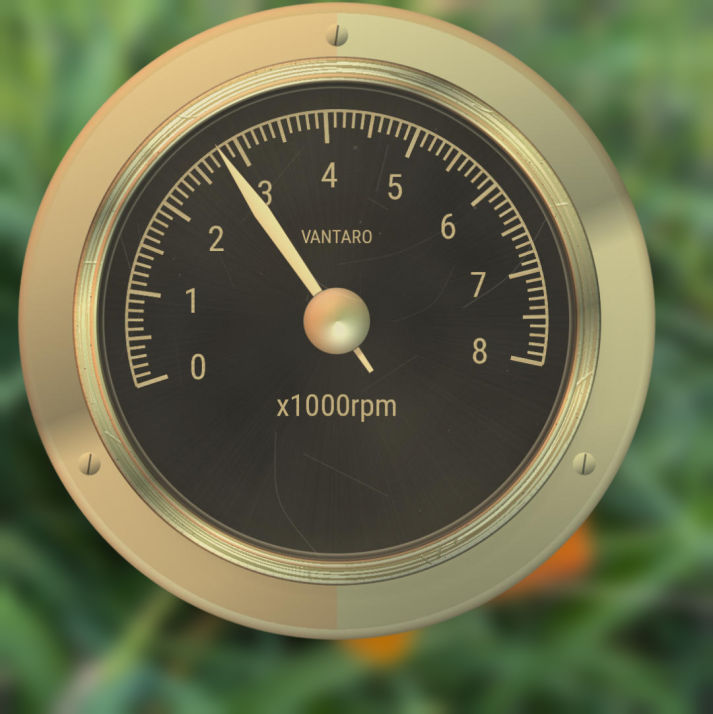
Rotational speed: rpm 2800
